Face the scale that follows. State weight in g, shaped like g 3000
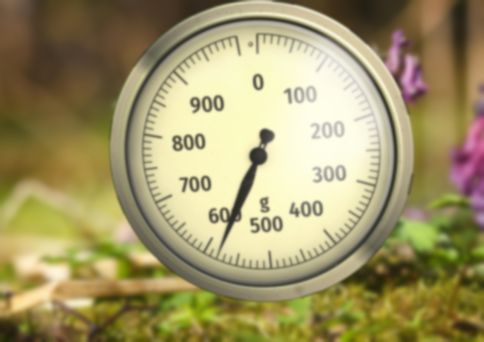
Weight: g 580
